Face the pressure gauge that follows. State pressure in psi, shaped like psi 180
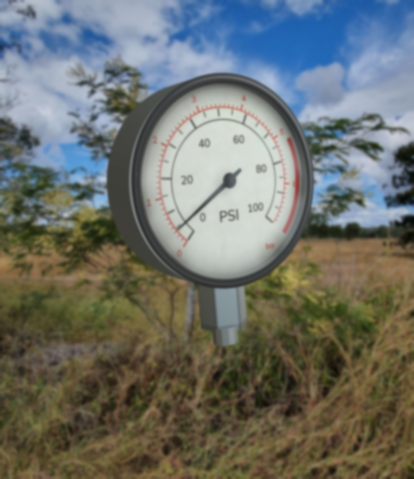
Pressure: psi 5
